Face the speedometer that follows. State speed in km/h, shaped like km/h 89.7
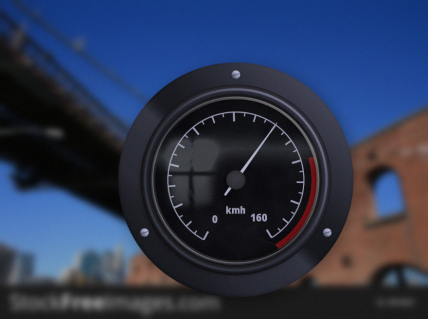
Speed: km/h 100
